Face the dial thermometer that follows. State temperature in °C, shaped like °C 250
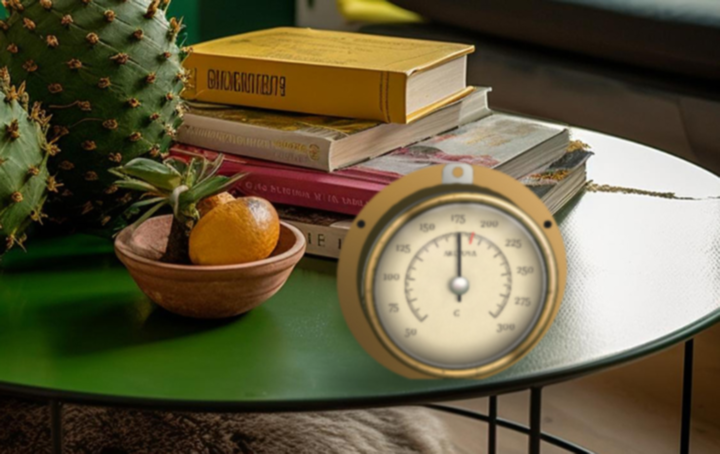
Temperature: °C 175
